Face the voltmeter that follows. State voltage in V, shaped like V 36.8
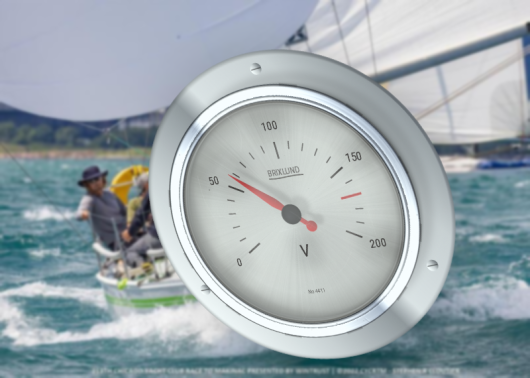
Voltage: V 60
